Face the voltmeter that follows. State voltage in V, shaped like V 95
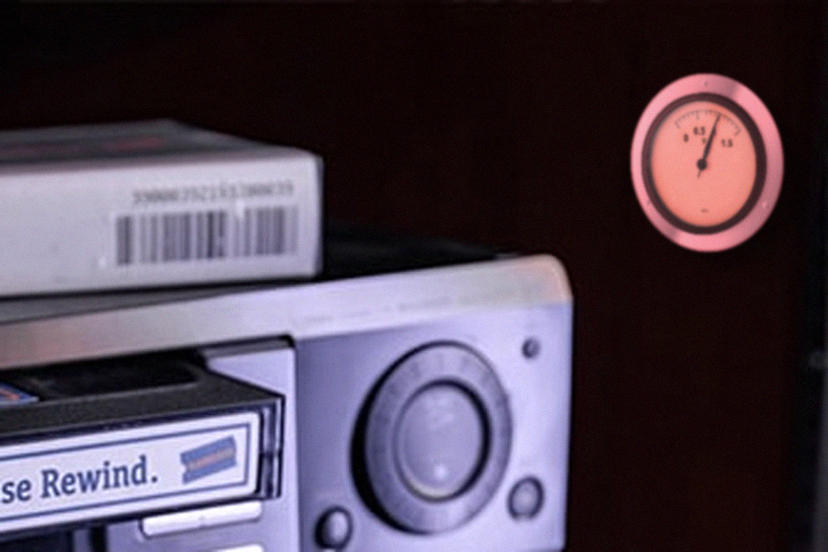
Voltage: V 1
